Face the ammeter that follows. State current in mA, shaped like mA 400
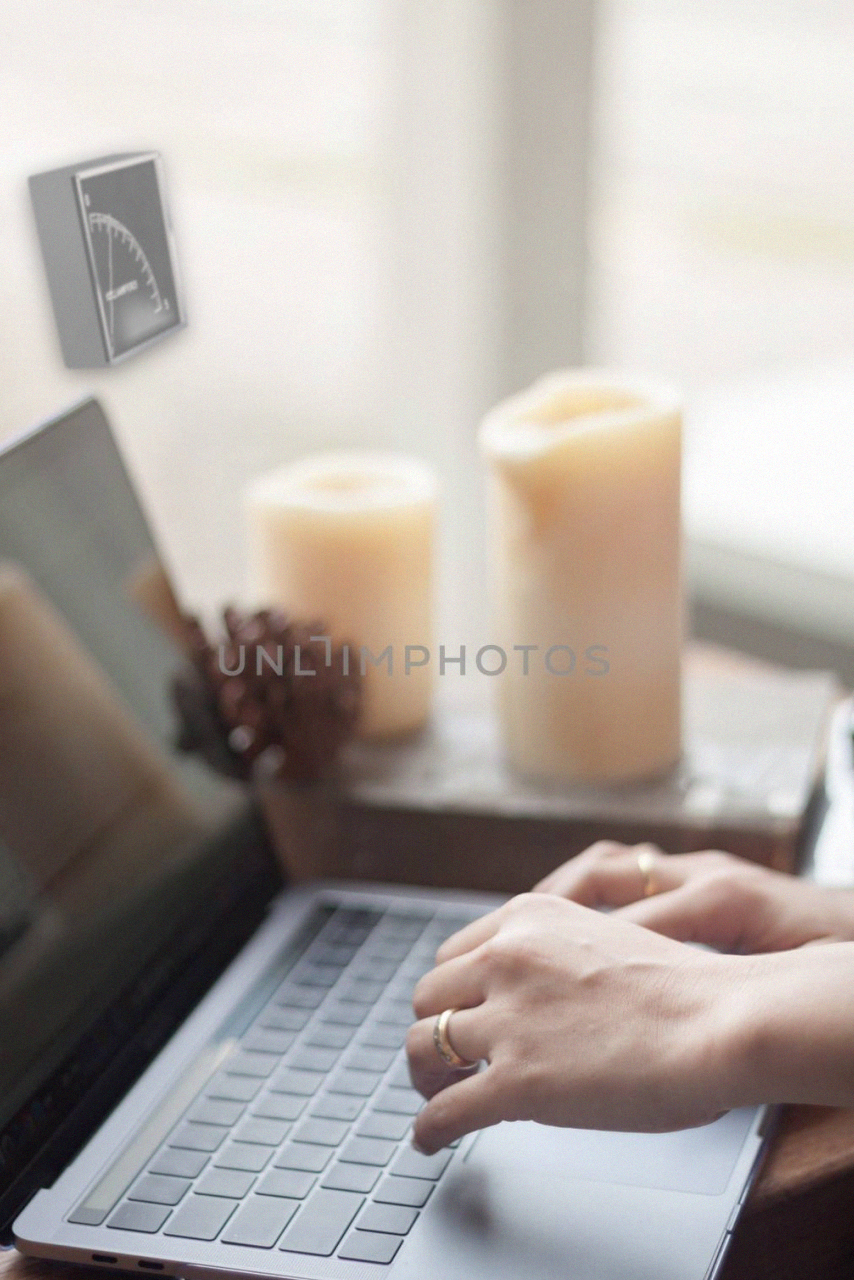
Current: mA 1
